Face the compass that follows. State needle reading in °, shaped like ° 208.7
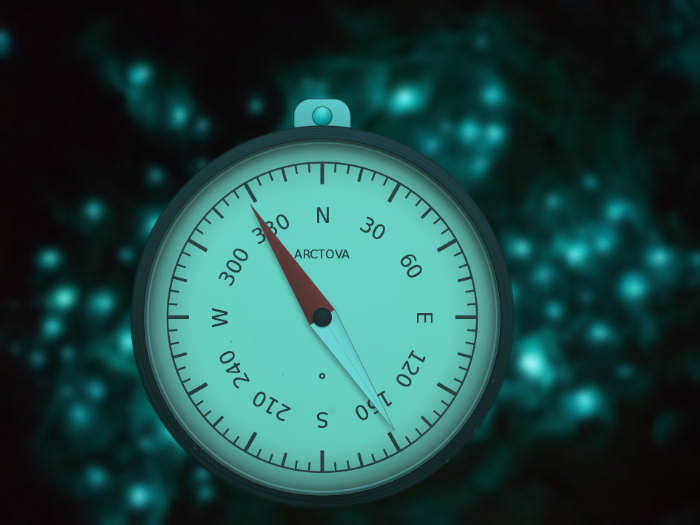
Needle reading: ° 327.5
